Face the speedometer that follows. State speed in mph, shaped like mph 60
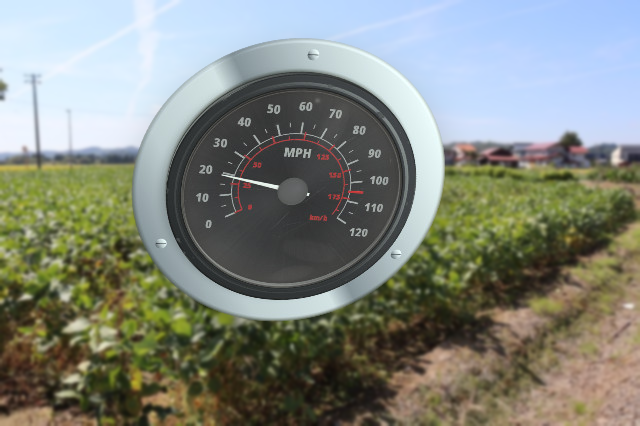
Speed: mph 20
